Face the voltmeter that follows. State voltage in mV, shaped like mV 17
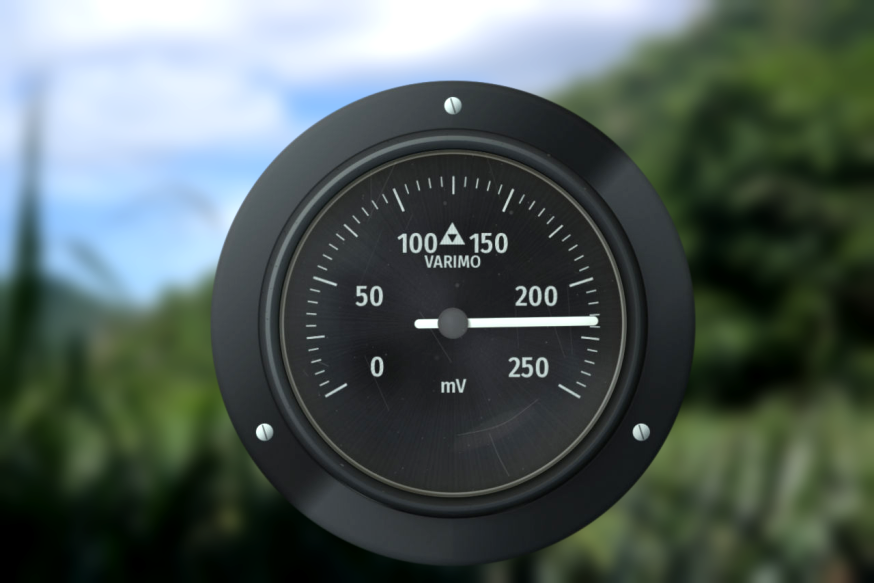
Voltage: mV 217.5
